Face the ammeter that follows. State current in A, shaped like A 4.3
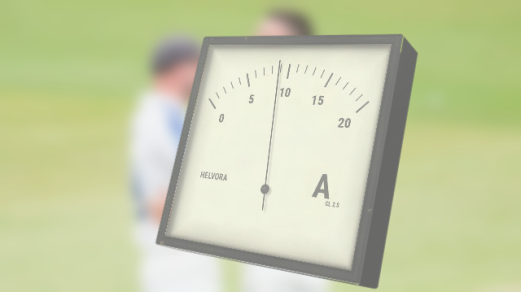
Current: A 9
